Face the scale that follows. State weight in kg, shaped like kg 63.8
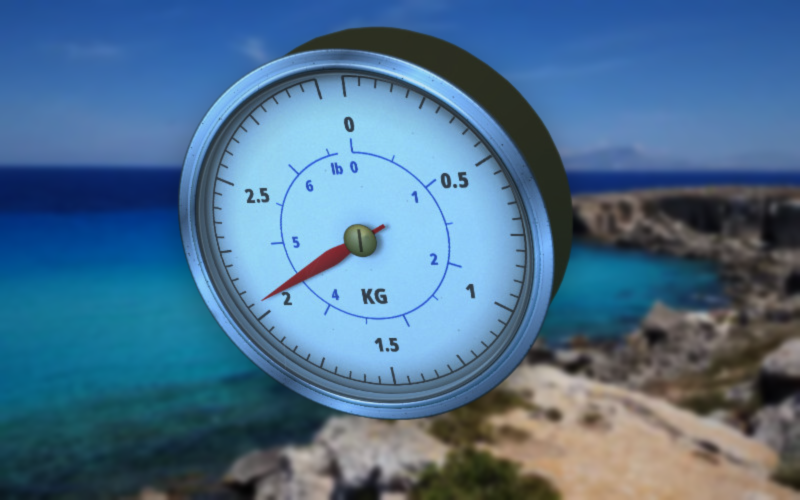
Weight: kg 2.05
